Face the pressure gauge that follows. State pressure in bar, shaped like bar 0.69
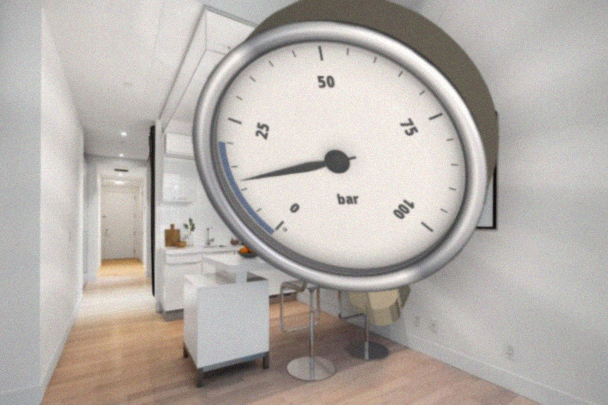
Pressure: bar 12.5
